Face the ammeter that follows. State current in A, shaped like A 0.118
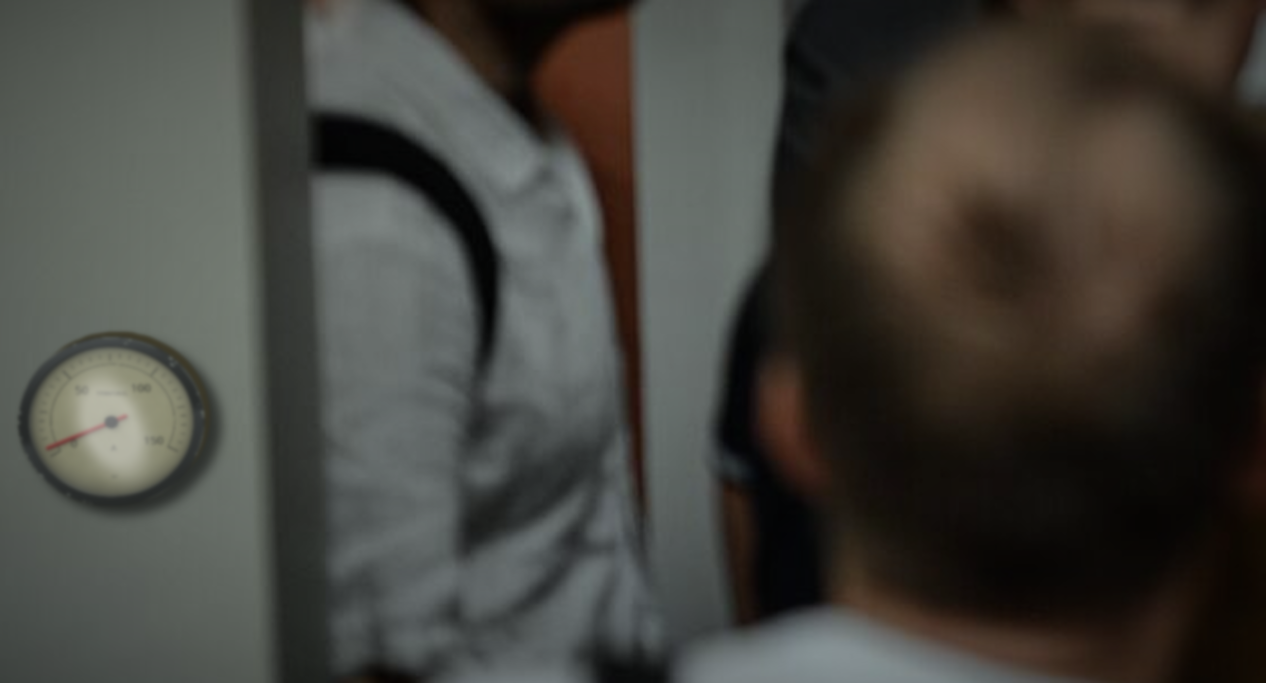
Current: A 5
